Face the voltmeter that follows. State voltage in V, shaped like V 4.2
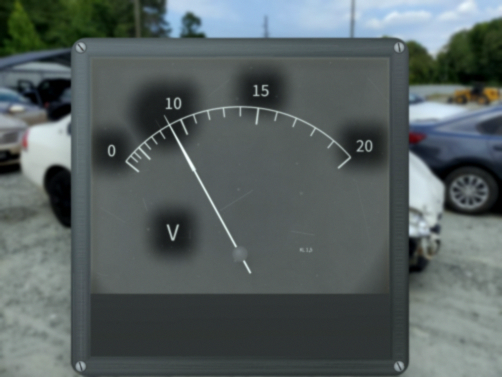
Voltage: V 9
